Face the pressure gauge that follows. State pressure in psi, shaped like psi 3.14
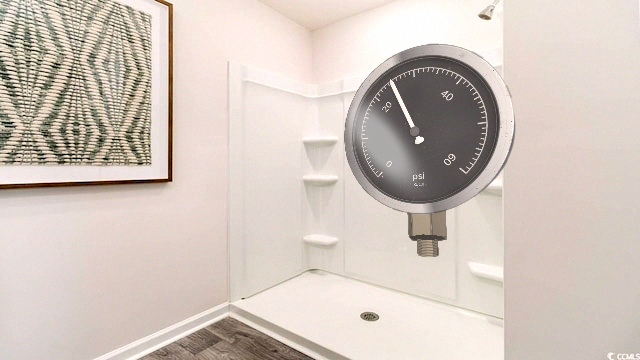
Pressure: psi 25
